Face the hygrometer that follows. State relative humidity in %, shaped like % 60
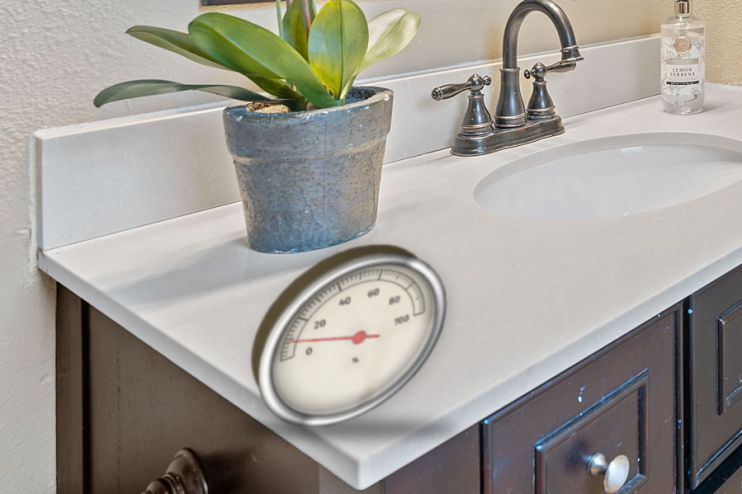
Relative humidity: % 10
